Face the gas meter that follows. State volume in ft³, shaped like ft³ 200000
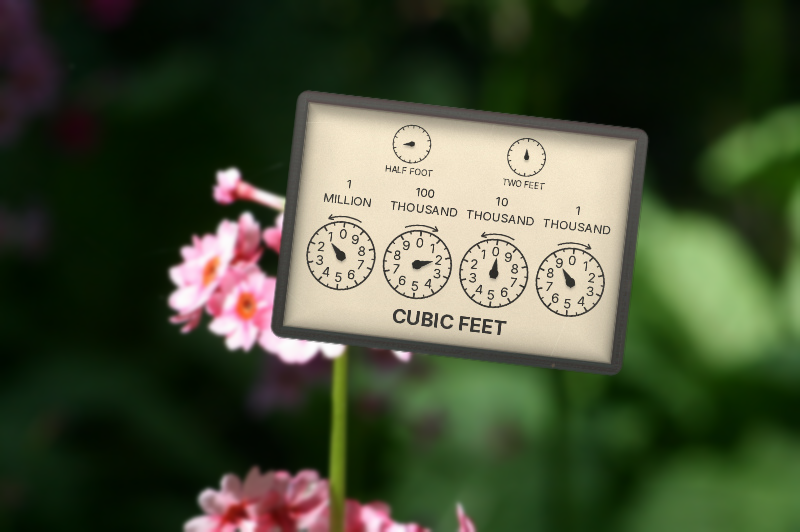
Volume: ft³ 119900
